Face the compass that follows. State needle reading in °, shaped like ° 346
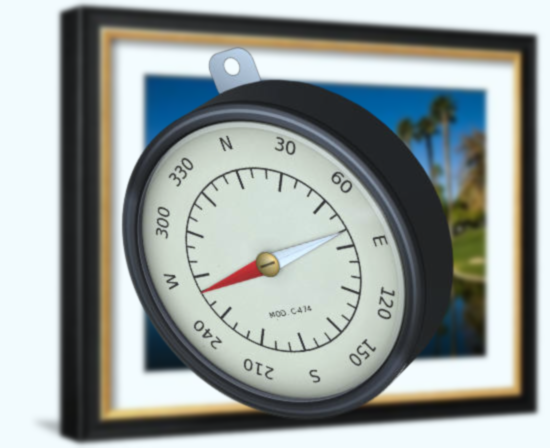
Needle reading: ° 260
